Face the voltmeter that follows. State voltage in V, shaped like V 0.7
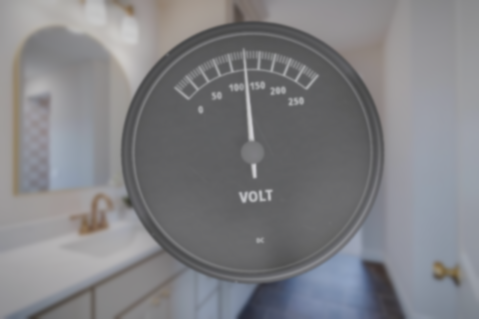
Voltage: V 125
